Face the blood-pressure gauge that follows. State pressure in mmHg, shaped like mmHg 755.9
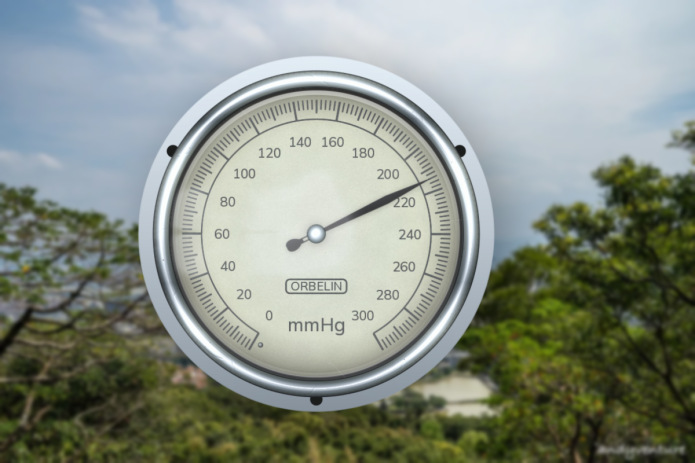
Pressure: mmHg 214
